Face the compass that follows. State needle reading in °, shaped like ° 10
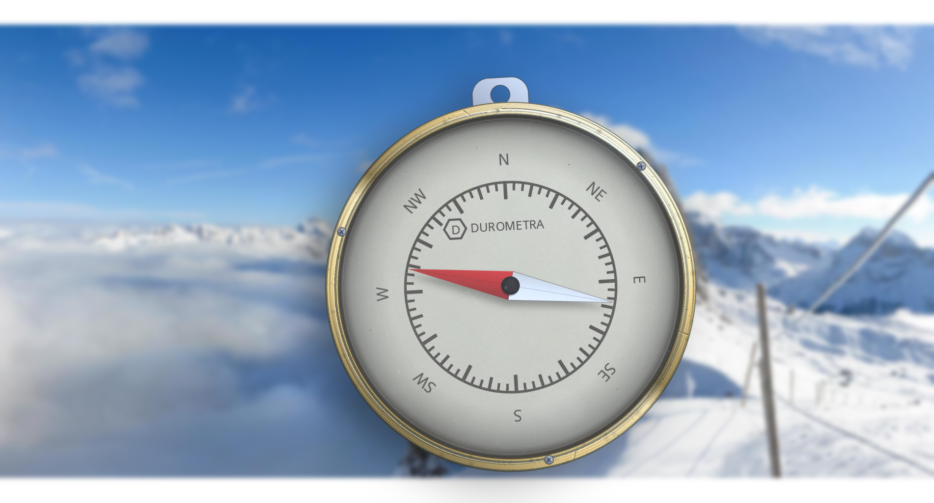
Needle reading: ° 282.5
